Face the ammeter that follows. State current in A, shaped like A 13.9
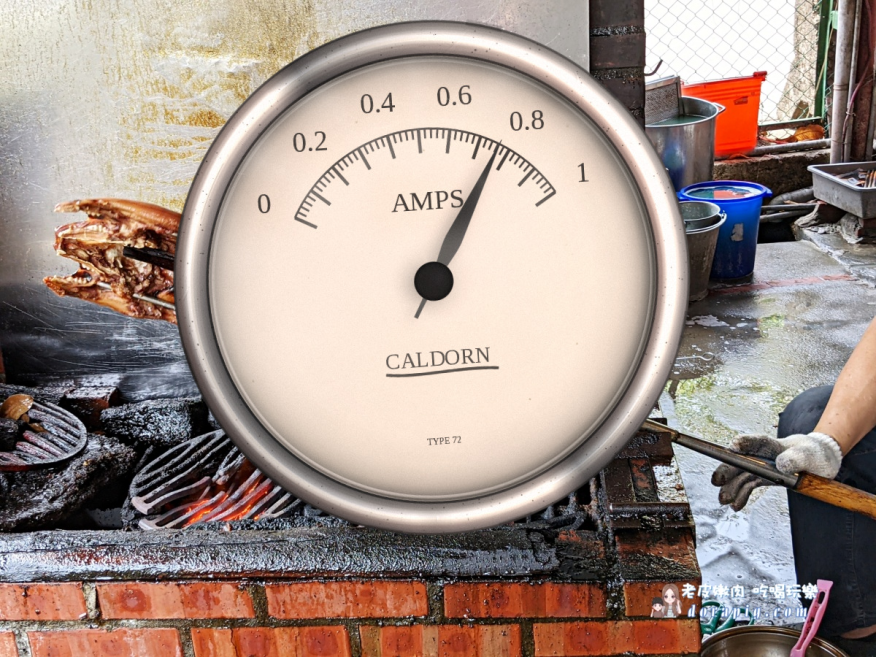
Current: A 0.76
